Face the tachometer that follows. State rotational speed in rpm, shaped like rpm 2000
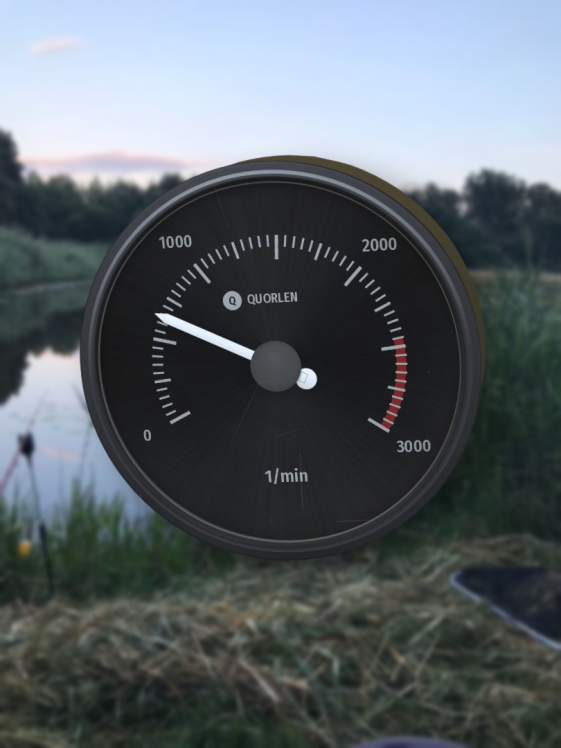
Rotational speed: rpm 650
